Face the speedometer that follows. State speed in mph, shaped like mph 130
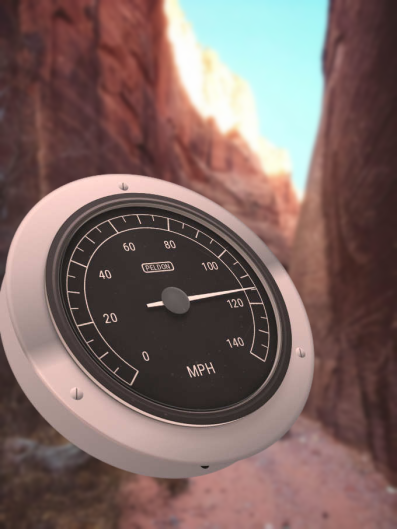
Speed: mph 115
